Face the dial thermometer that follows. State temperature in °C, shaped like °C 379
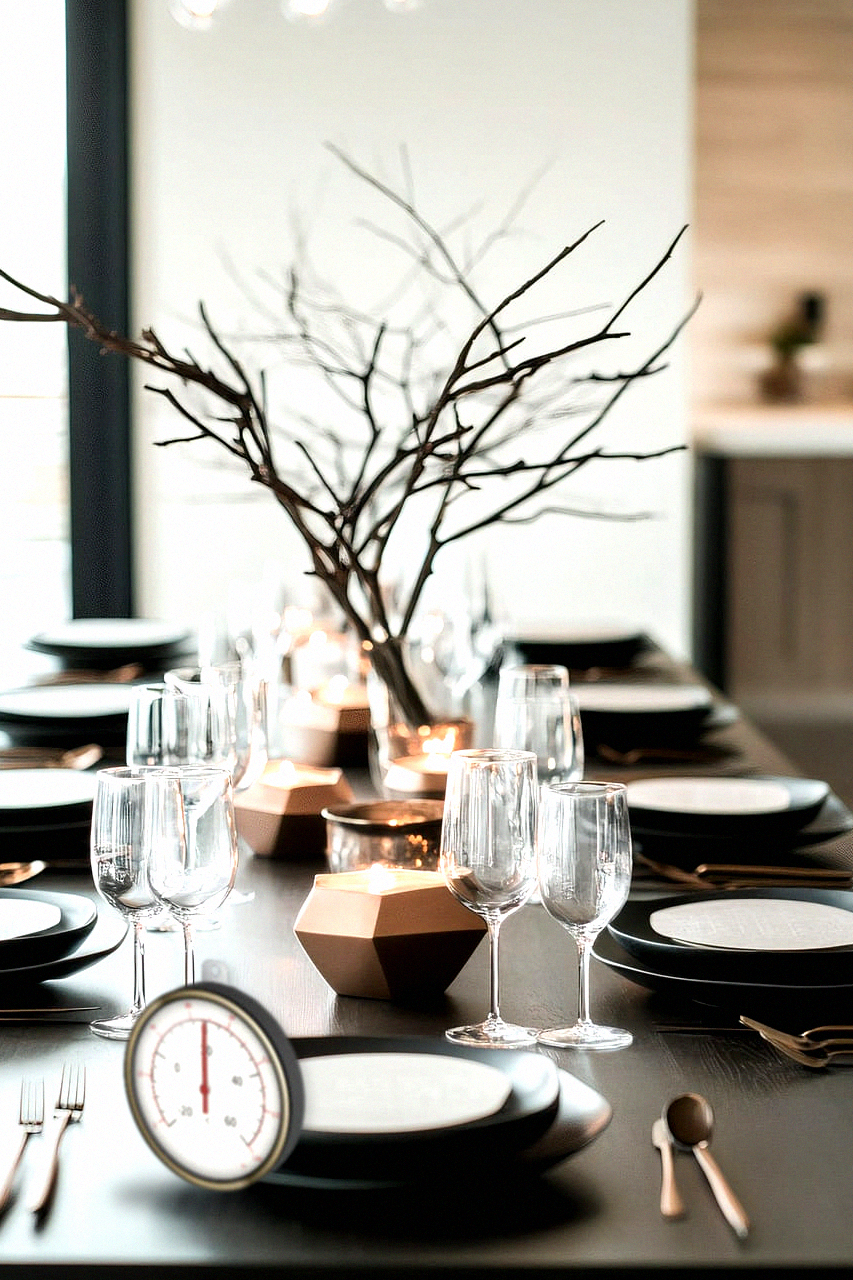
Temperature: °C 20
